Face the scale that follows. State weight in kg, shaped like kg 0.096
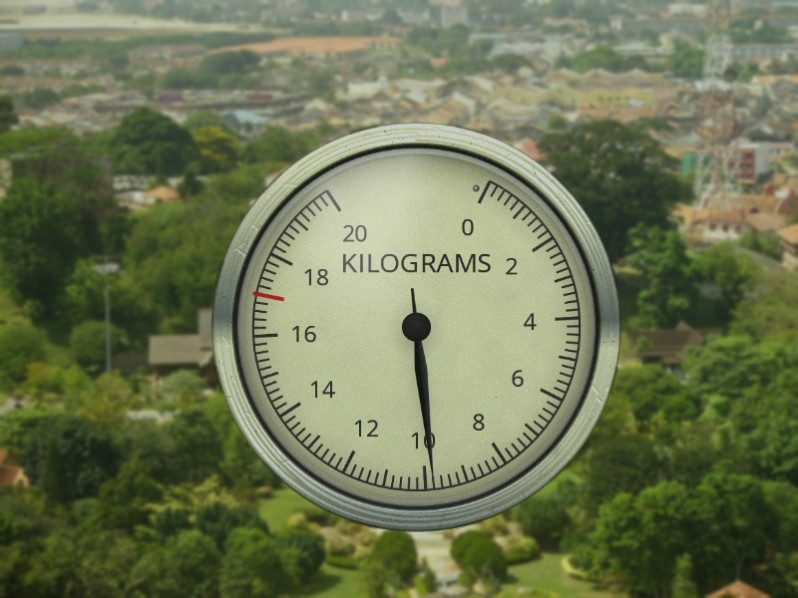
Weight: kg 9.8
